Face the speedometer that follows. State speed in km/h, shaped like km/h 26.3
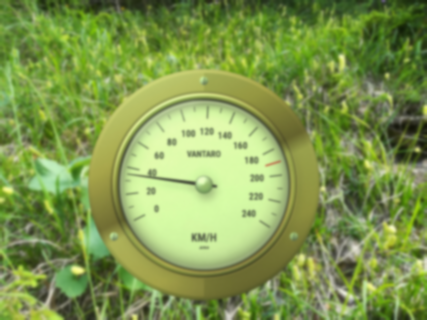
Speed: km/h 35
